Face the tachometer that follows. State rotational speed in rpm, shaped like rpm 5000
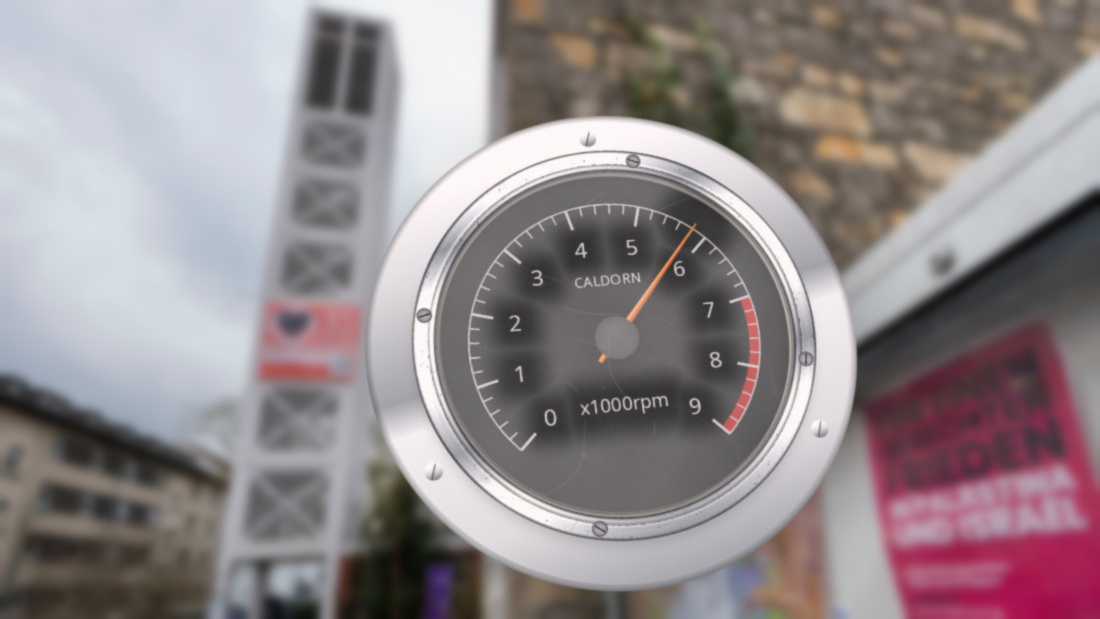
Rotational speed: rpm 5800
